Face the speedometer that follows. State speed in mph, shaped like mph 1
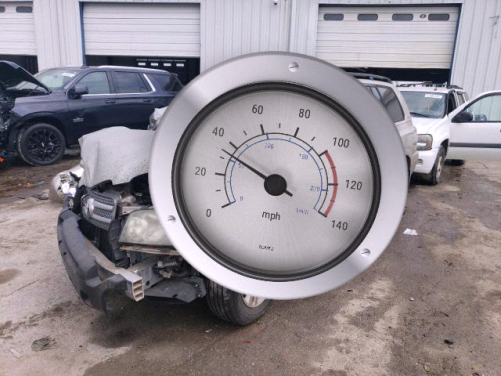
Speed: mph 35
